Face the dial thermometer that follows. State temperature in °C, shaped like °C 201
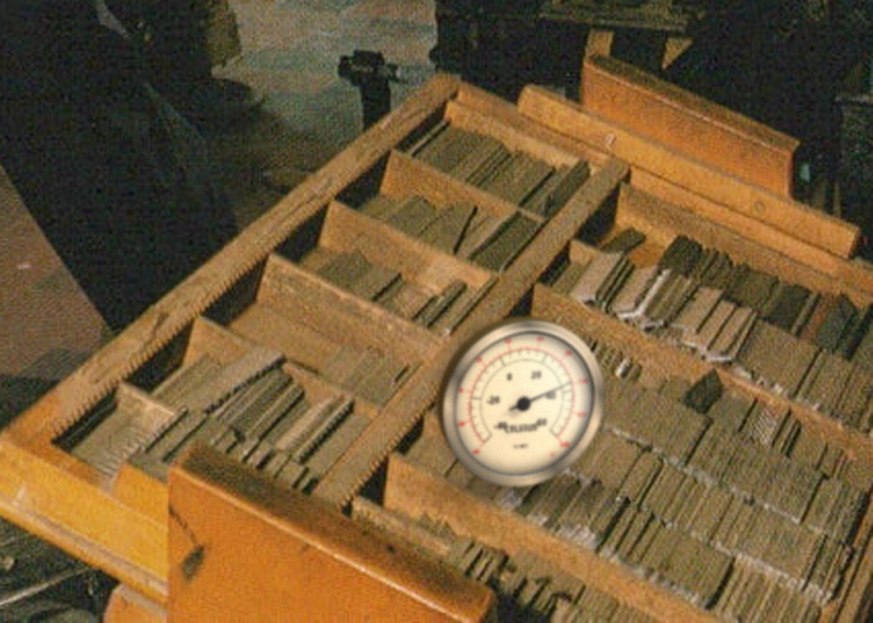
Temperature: °C 36
